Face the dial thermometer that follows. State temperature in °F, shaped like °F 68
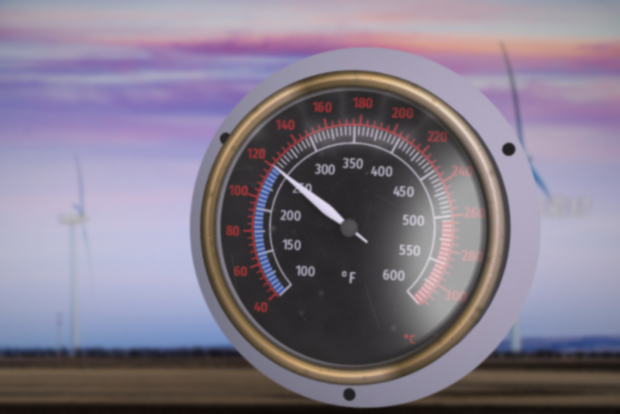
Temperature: °F 250
